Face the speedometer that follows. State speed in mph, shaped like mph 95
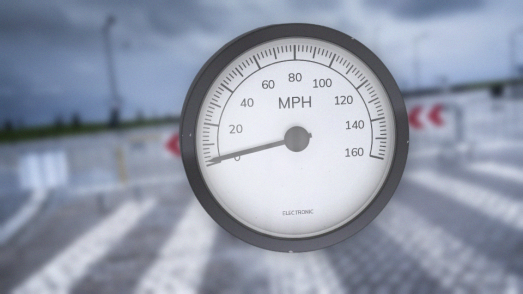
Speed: mph 2
